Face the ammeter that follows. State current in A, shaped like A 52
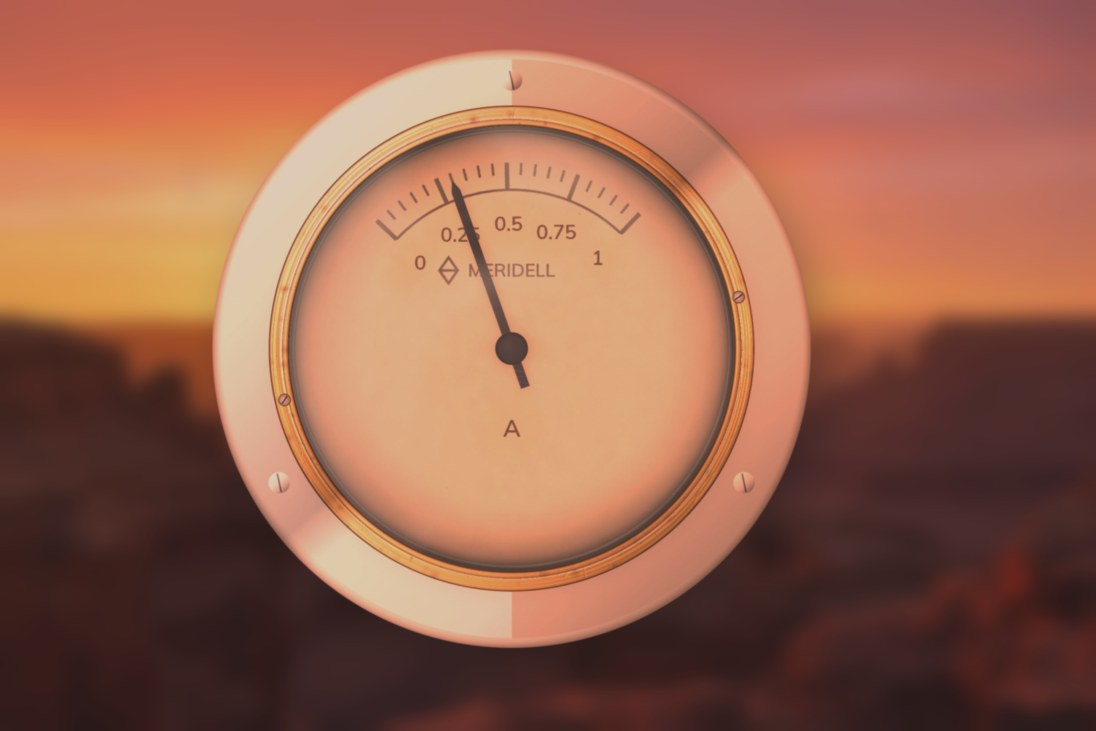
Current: A 0.3
